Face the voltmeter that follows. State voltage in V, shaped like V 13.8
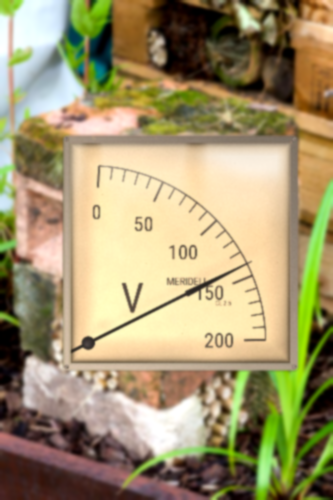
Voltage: V 140
